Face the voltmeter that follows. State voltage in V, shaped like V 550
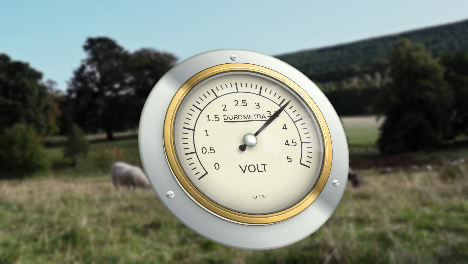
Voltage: V 3.6
